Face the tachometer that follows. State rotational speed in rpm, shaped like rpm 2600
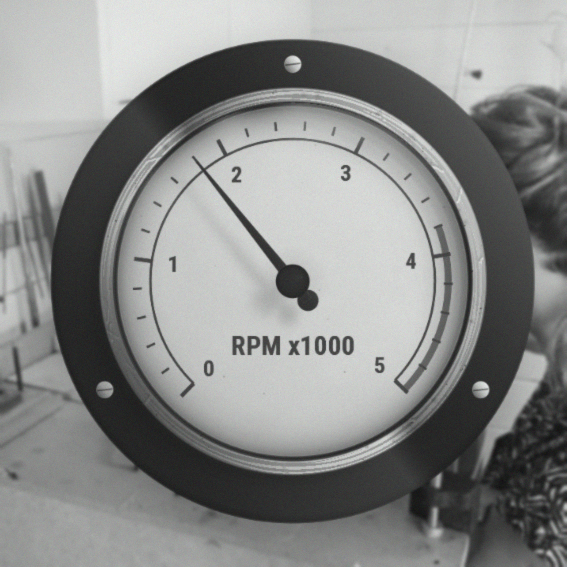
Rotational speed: rpm 1800
